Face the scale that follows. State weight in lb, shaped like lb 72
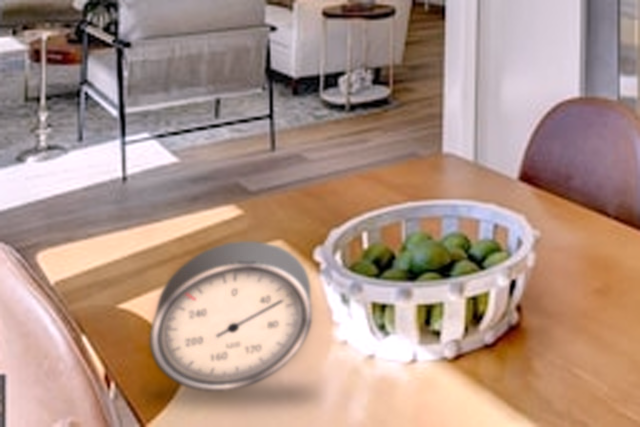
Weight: lb 50
